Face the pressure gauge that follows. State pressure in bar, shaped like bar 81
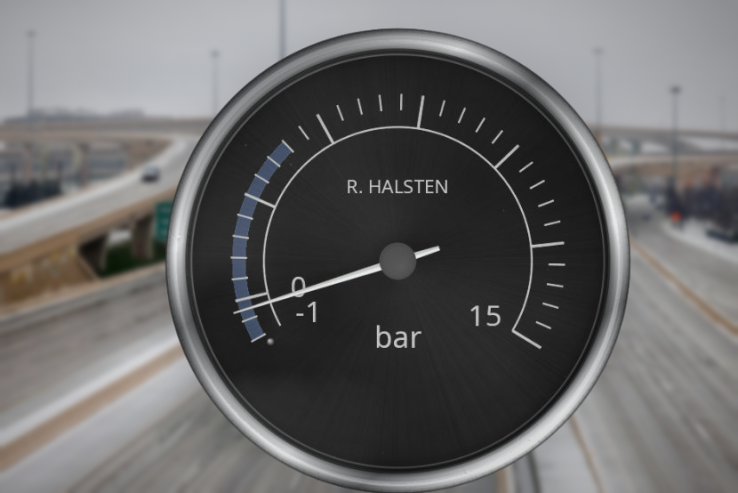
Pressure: bar -0.25
